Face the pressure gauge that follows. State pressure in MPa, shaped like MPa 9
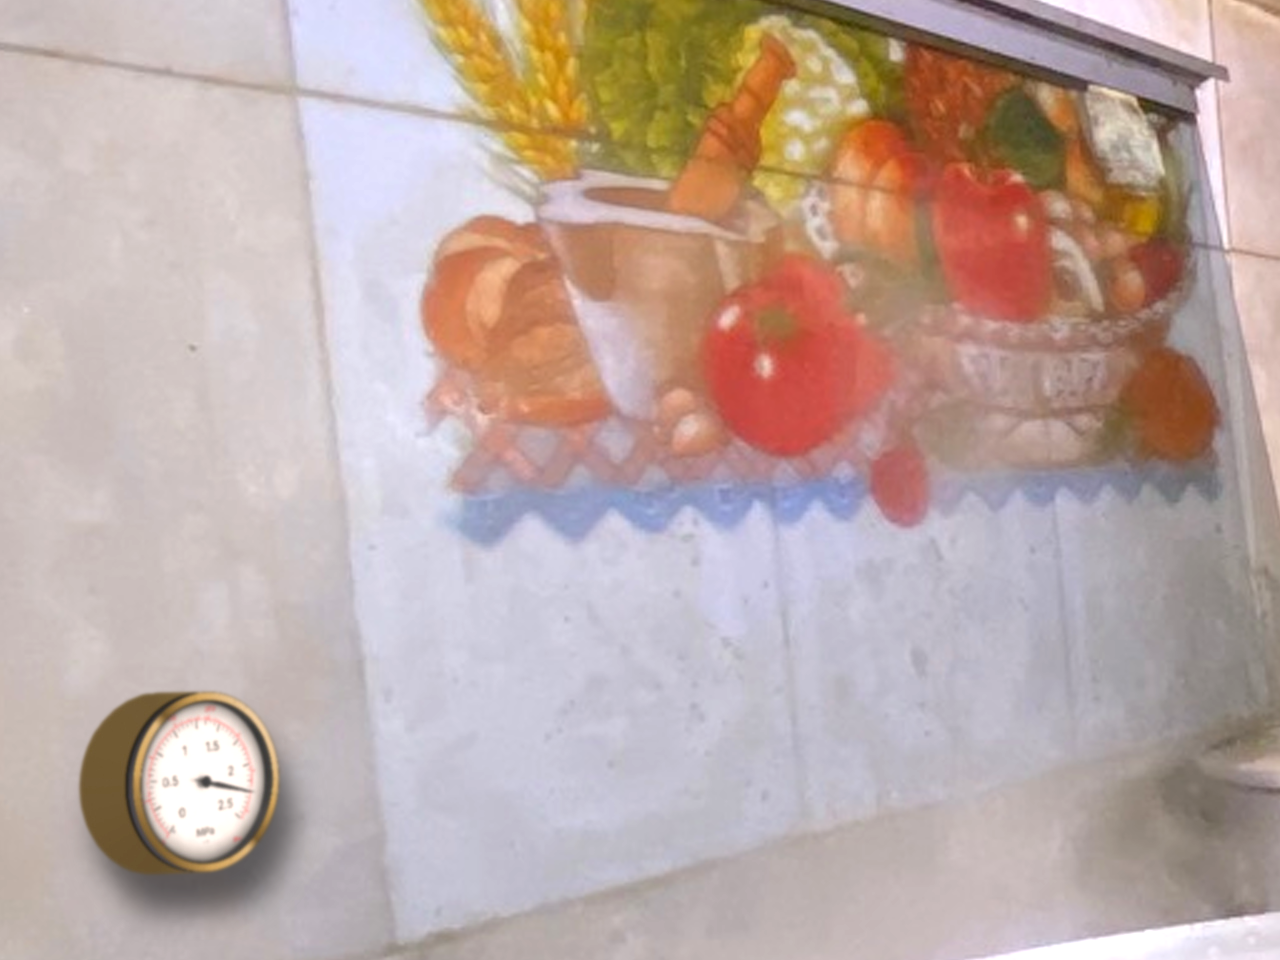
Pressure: MPa 2.25
